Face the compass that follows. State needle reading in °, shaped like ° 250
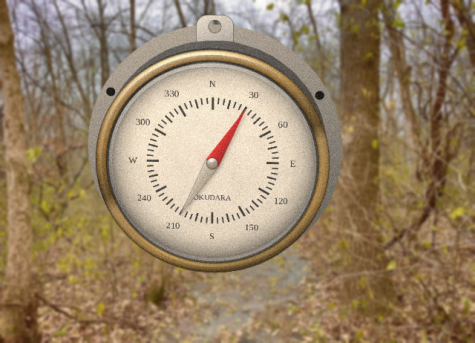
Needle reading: ° 30
